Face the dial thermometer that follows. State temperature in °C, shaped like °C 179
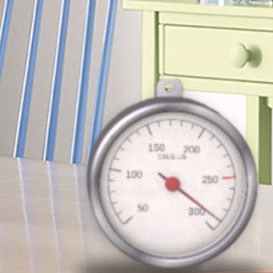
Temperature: °C 290
